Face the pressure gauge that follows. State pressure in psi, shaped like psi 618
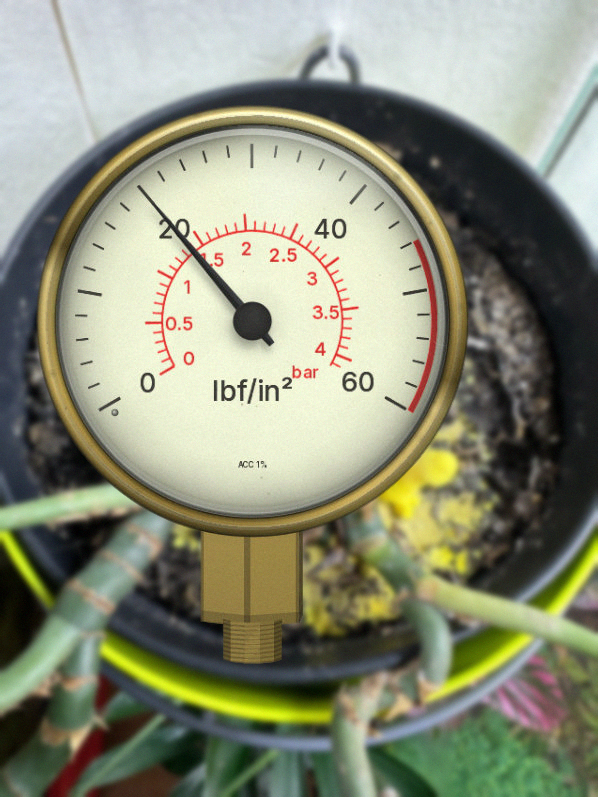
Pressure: psi 20
